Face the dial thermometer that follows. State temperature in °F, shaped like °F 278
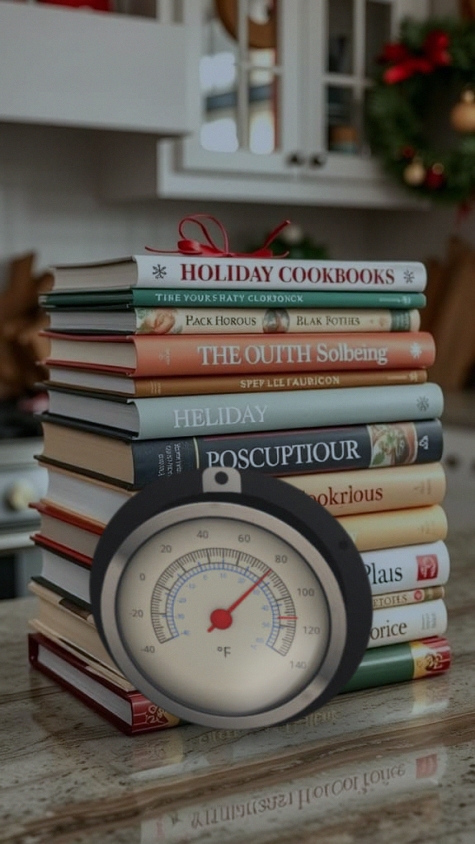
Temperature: °F 80
